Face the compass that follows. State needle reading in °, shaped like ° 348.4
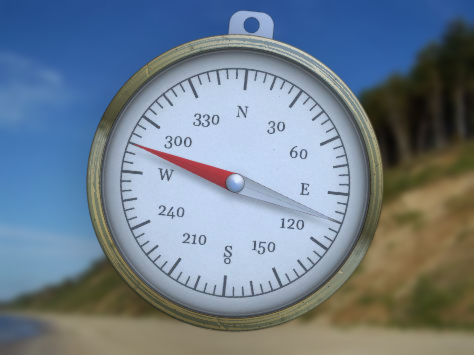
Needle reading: ° 285
